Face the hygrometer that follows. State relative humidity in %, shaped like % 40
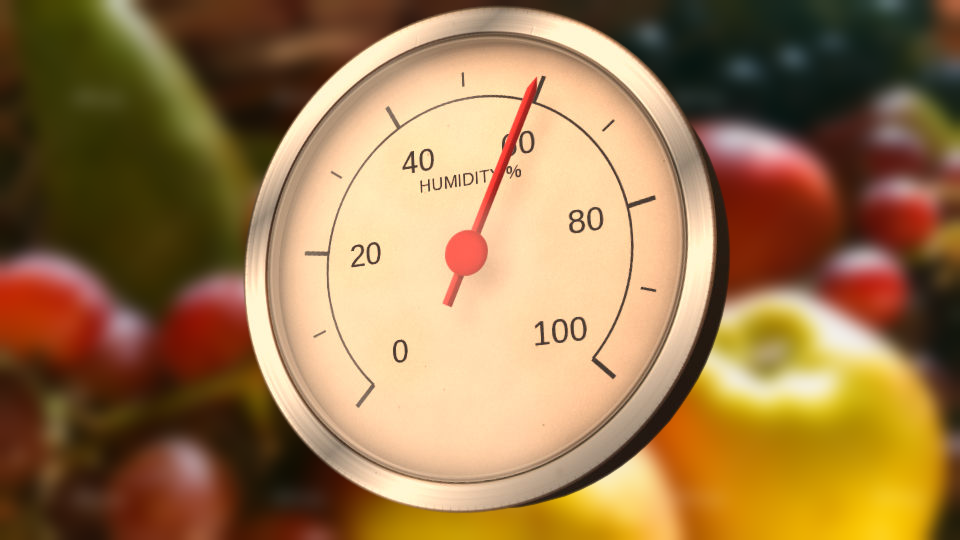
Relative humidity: % 60
